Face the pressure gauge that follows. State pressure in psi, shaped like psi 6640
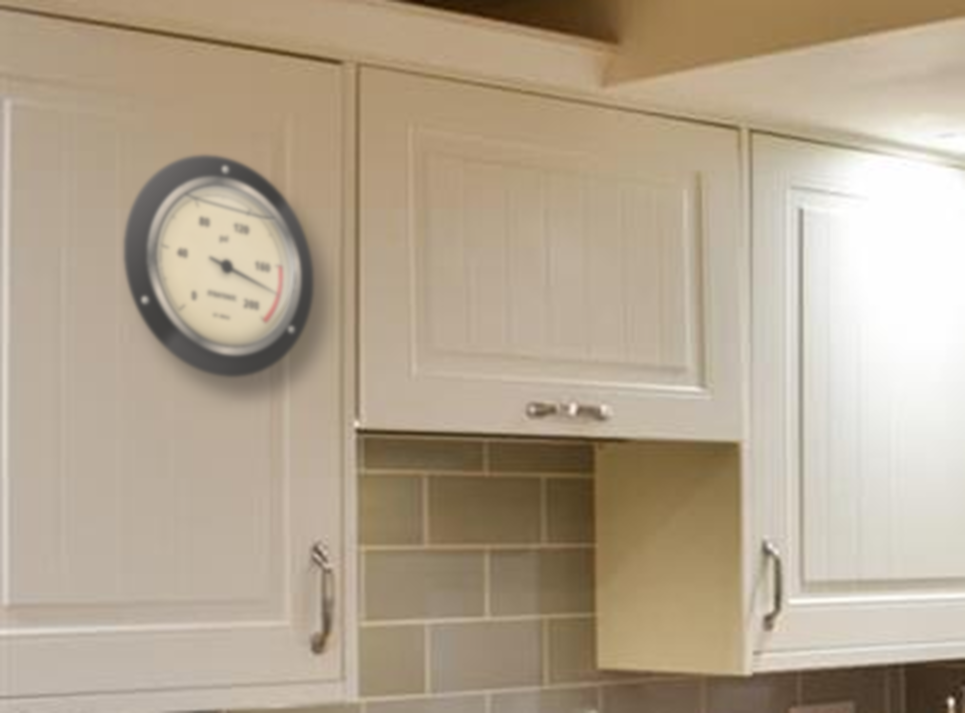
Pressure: psi 180
